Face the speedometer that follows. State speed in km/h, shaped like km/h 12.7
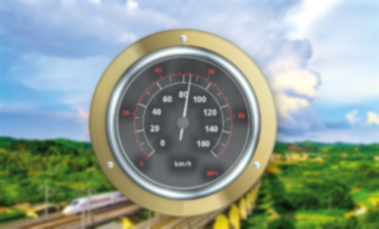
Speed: km/h 85
